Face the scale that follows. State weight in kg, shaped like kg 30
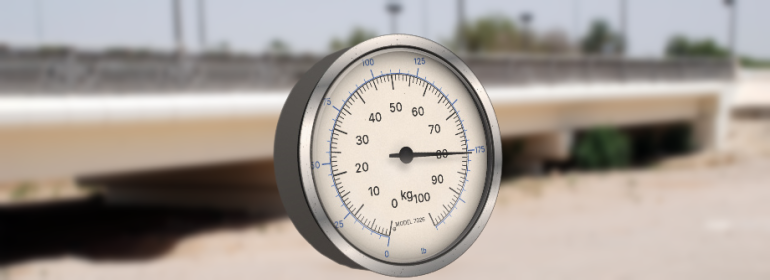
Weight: kg 80
